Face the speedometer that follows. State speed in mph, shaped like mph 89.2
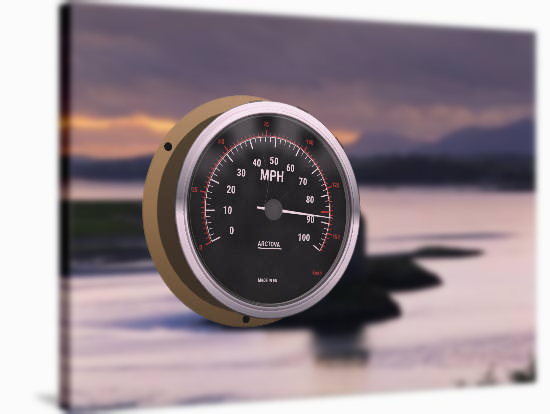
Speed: mph 88
